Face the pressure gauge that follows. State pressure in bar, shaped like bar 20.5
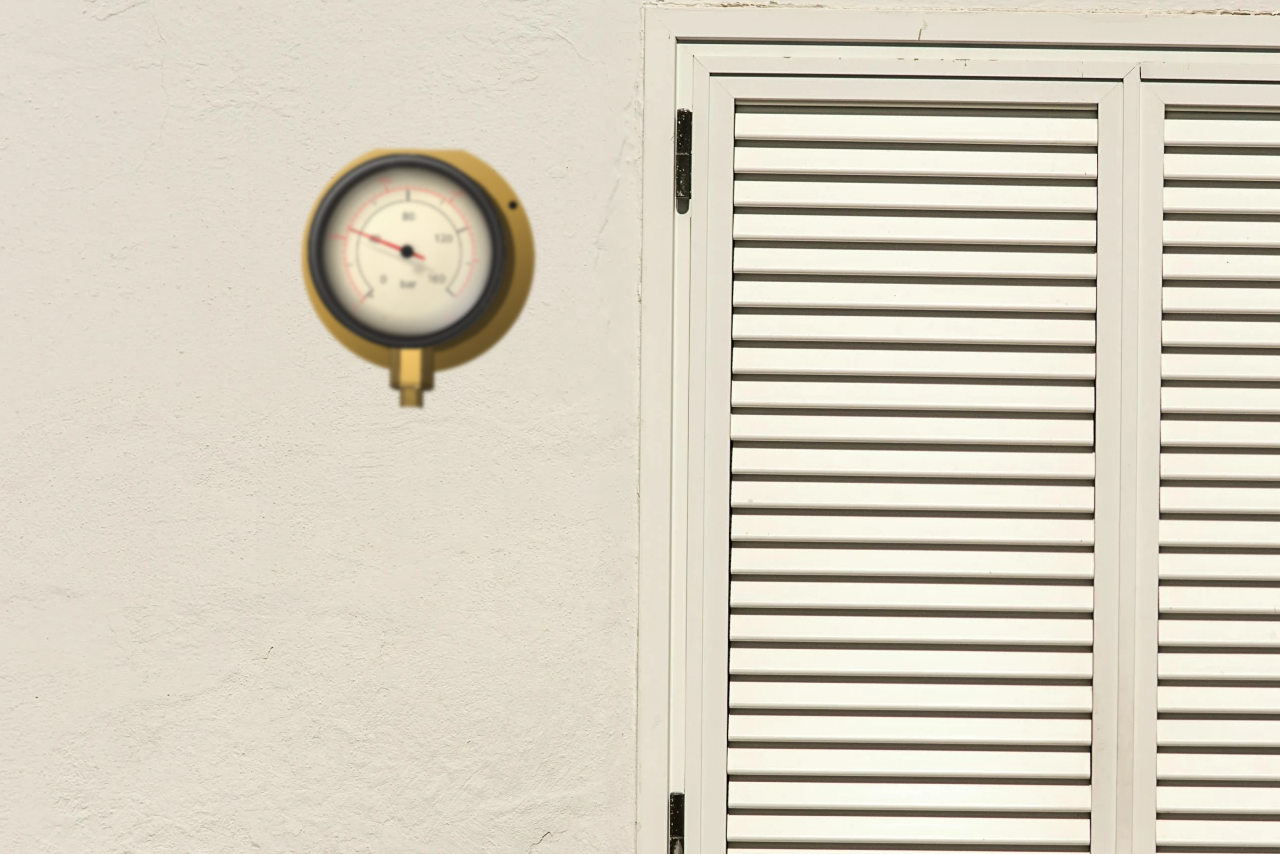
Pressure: bar 40
